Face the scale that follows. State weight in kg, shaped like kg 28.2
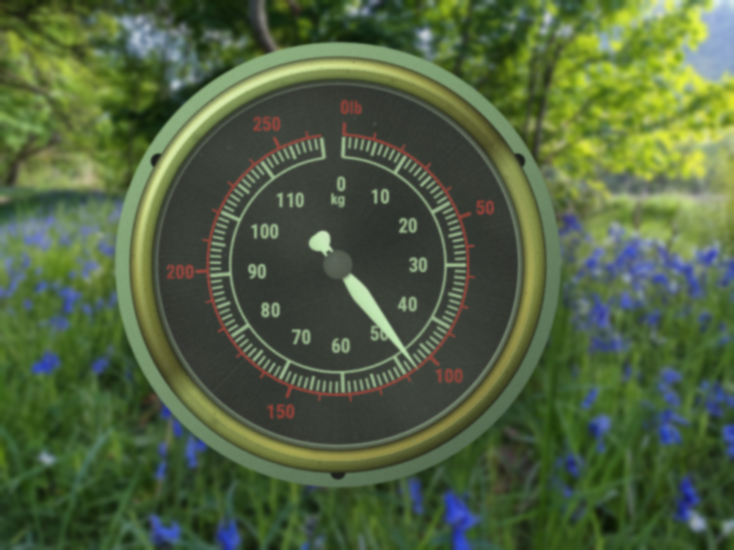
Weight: kg 48
